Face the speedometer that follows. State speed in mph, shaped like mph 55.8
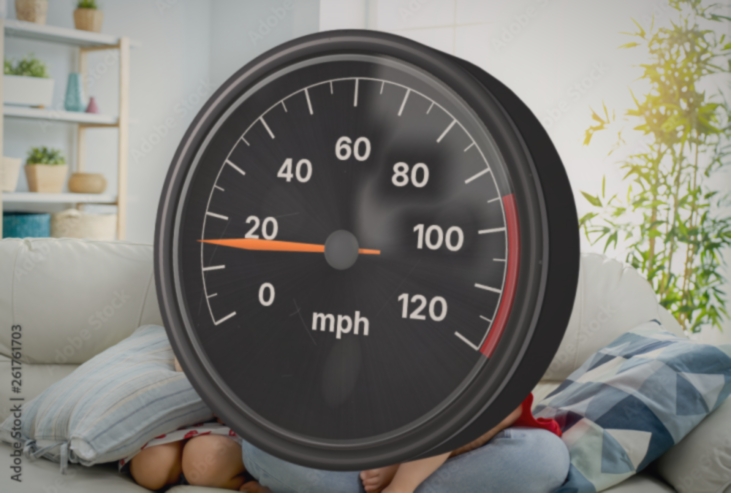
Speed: mph 15
